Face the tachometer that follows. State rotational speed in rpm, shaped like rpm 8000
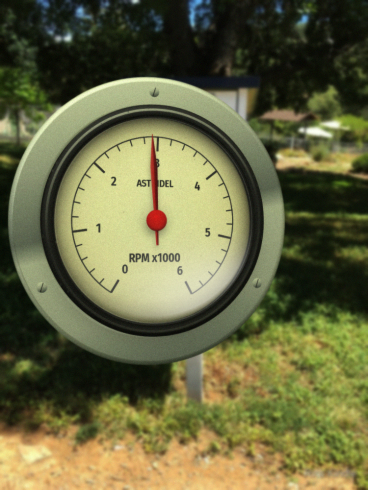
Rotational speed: rpm 2900
